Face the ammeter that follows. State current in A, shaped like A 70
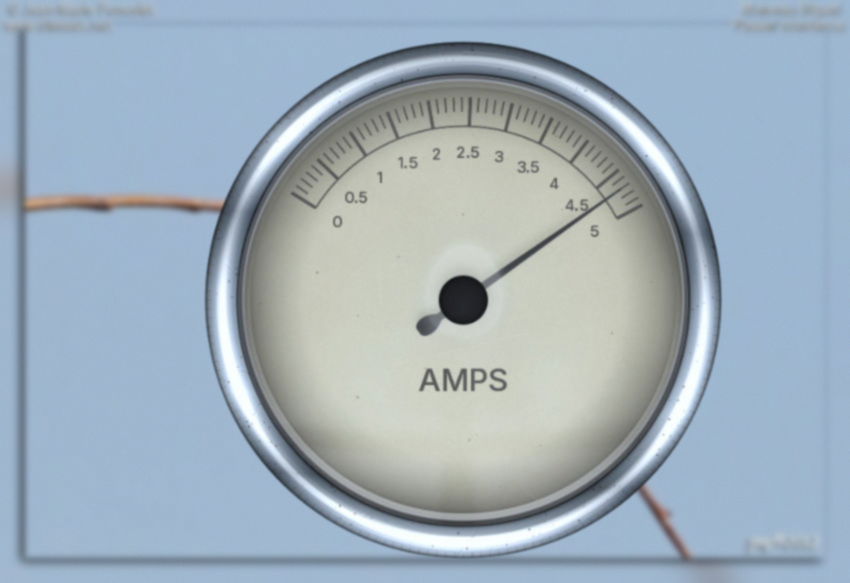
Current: A 4.7
